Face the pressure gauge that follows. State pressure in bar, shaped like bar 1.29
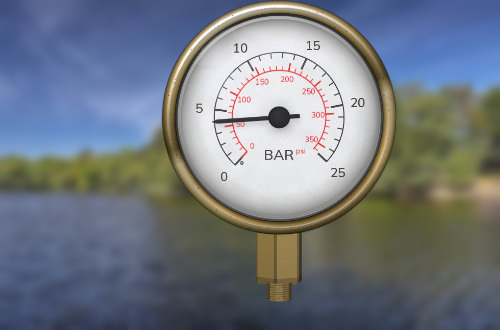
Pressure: bar 4
